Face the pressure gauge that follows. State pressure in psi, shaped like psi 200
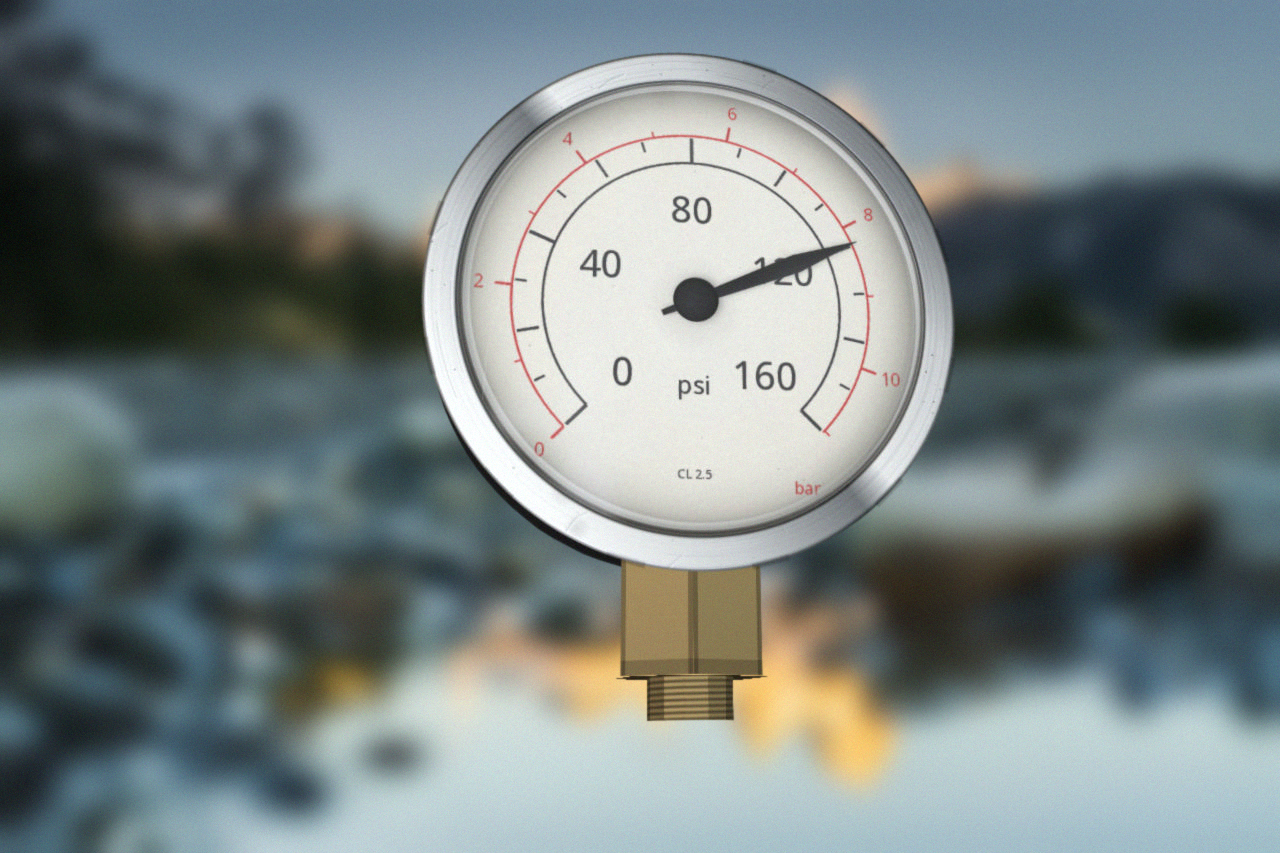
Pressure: psi 120
